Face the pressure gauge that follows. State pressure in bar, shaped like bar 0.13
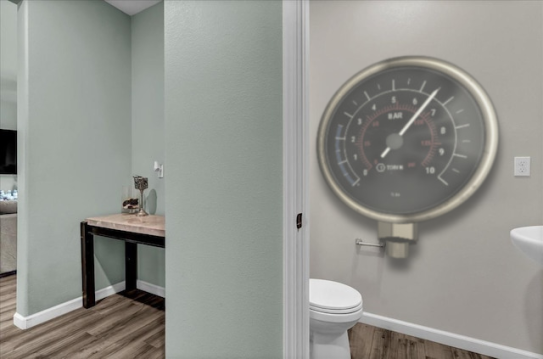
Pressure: bar 6.5
